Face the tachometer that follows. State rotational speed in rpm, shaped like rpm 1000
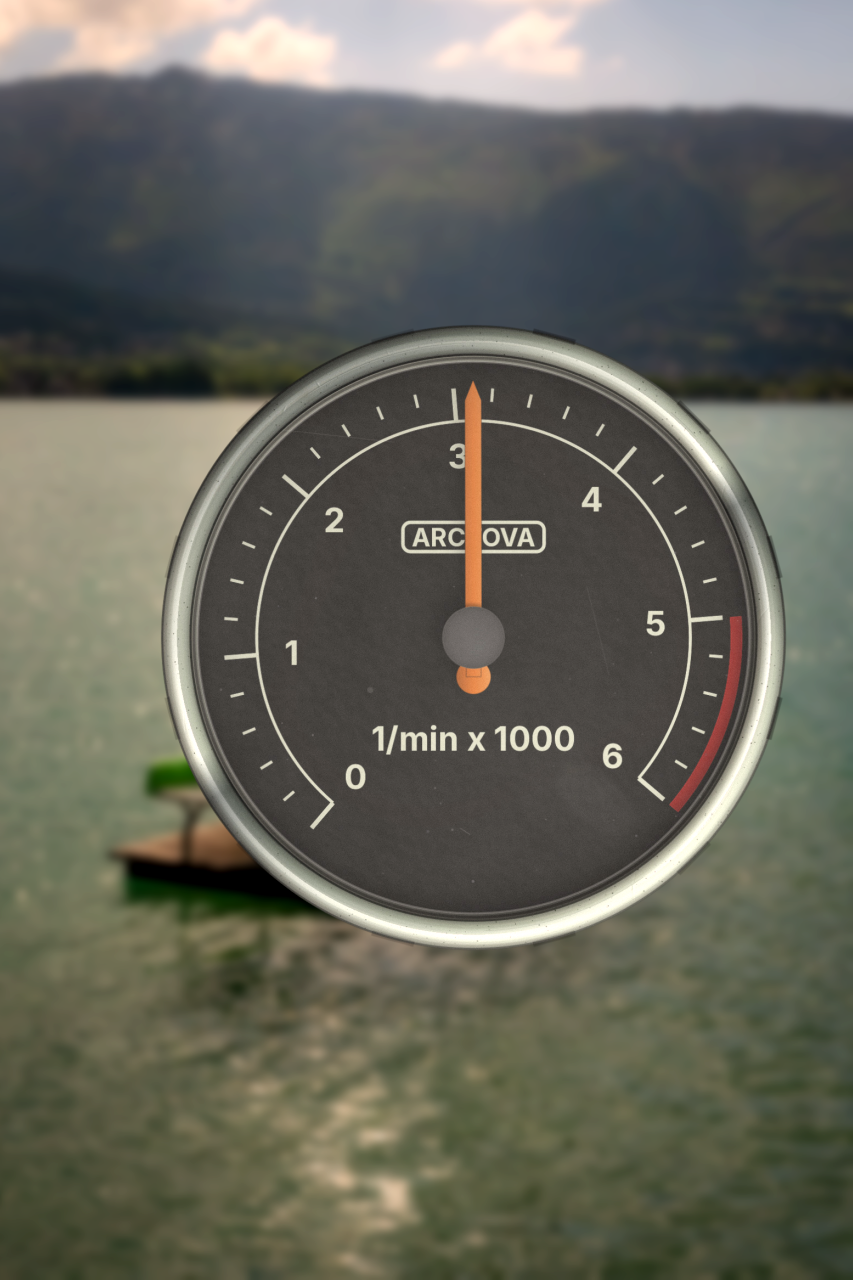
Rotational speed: rpm 3100
